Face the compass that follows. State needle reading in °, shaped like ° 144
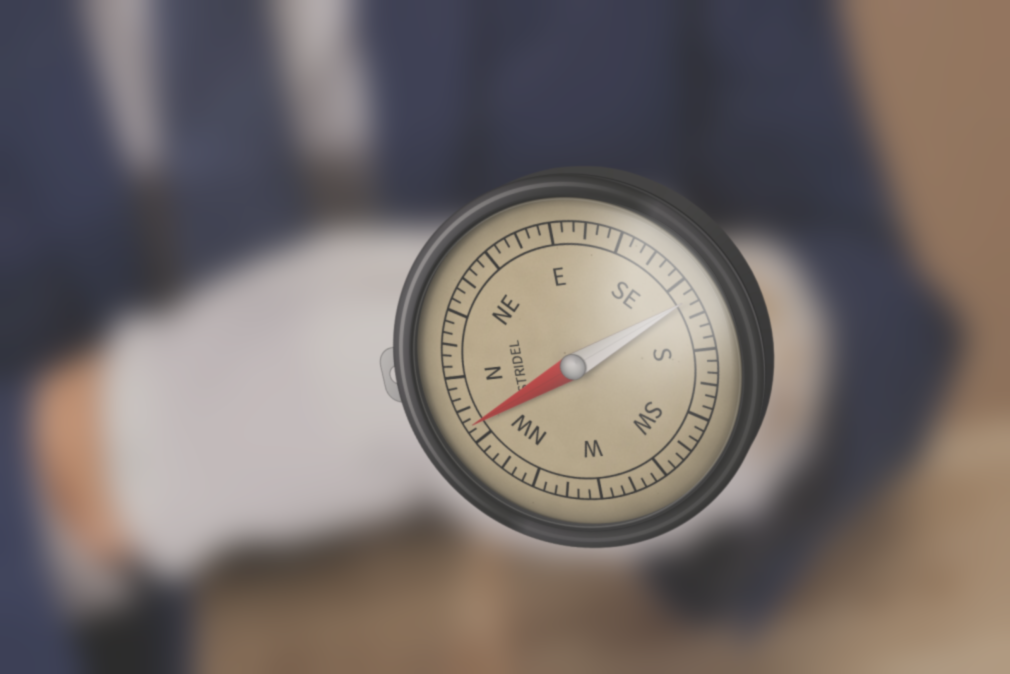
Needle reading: ° 337.5
